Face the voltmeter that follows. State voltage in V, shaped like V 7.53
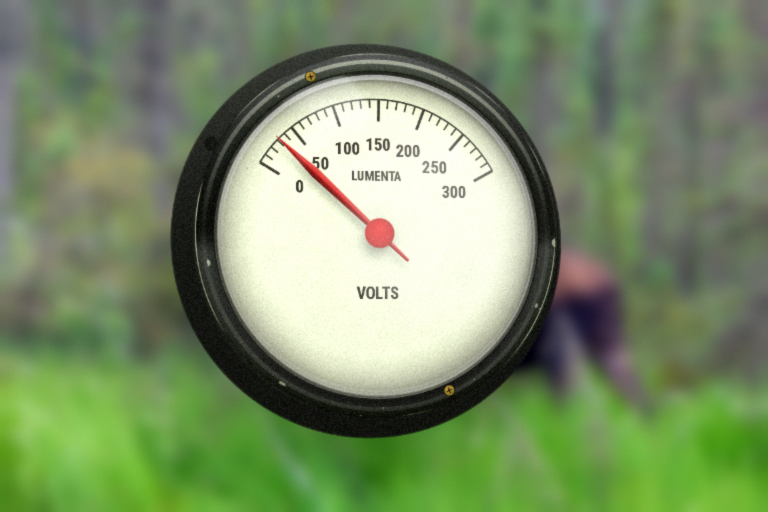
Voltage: V 30
